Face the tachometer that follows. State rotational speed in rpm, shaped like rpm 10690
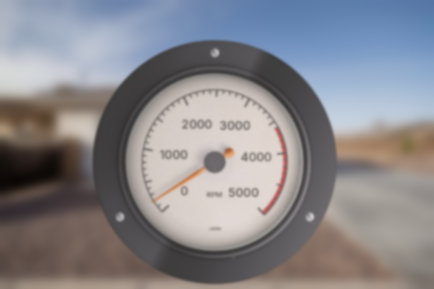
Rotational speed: rpm 200
